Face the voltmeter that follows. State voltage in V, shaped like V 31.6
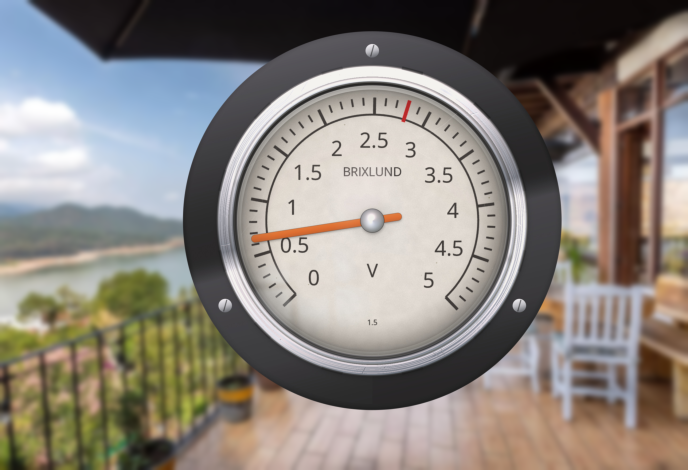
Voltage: V 0.65
